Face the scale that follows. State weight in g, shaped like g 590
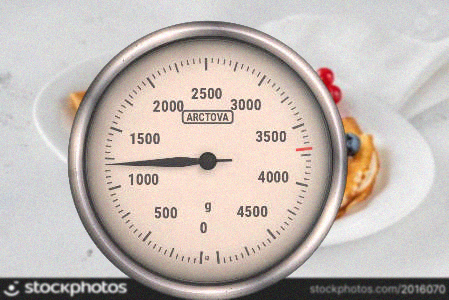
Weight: g 1200
